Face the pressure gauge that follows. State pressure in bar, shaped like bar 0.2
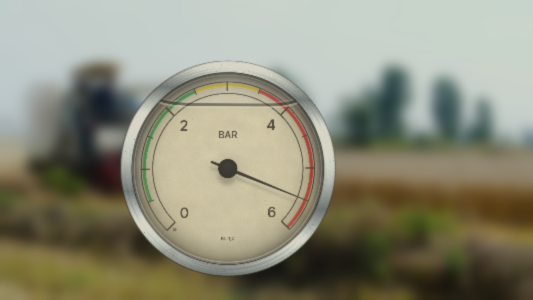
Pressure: bar 5.5
